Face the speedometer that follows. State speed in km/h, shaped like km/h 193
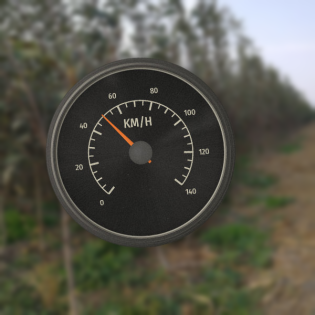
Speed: km/h 50
